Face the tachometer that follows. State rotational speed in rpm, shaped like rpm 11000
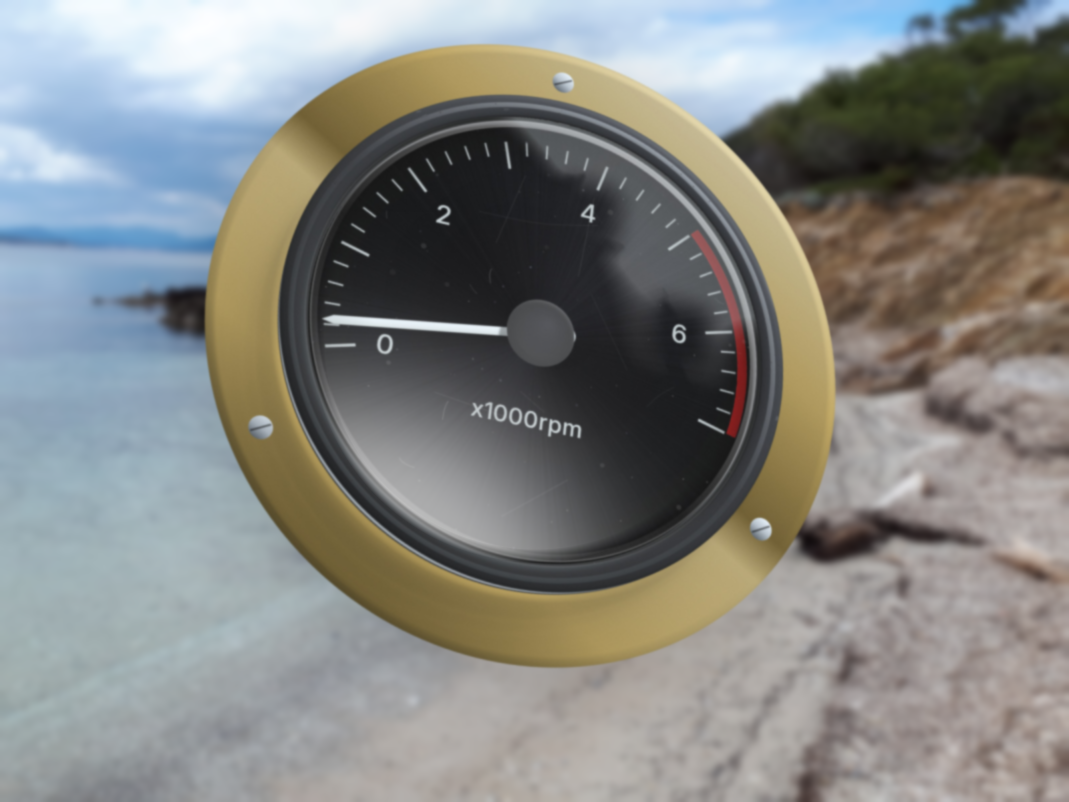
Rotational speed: rpm 200
